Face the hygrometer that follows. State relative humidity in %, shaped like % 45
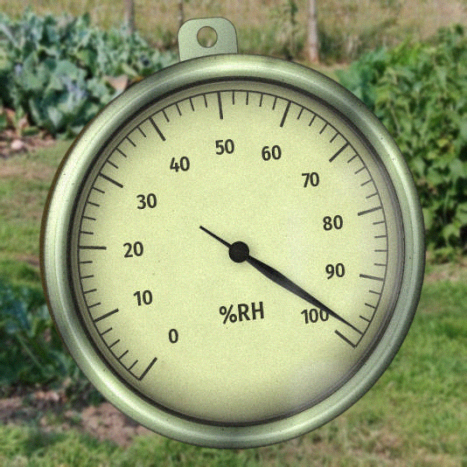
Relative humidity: % 98
